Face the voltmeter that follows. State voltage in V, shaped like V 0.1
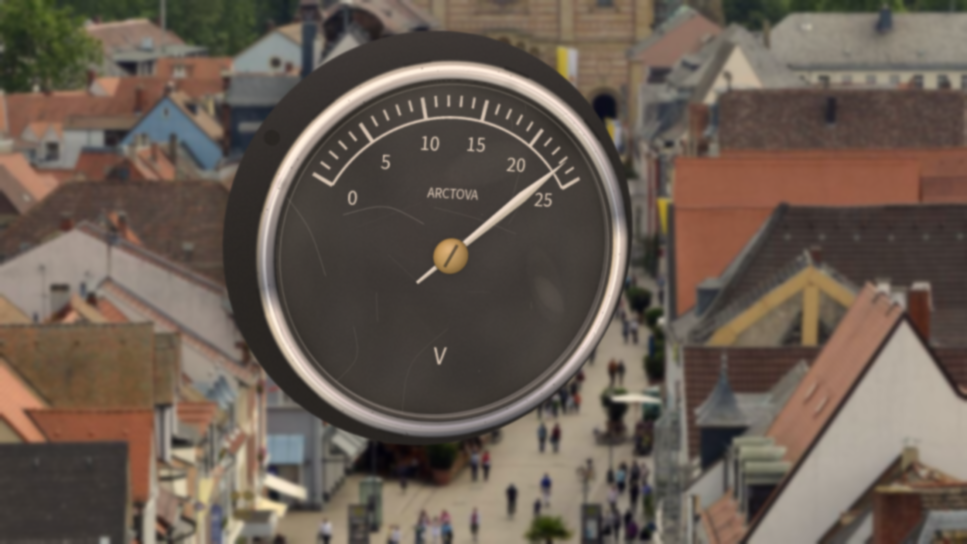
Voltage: V 23
